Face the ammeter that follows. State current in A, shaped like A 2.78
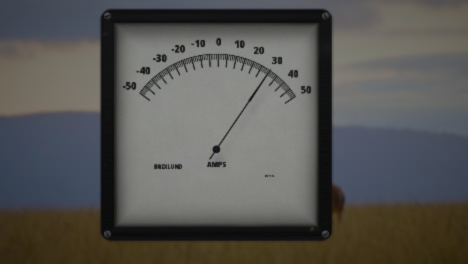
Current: A 30
